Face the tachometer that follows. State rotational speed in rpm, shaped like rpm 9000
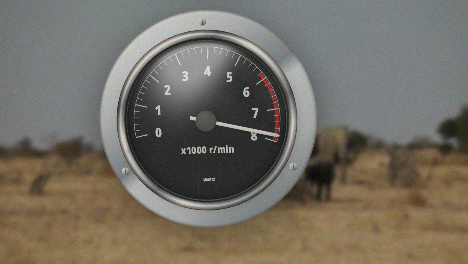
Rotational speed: rpm 7800
